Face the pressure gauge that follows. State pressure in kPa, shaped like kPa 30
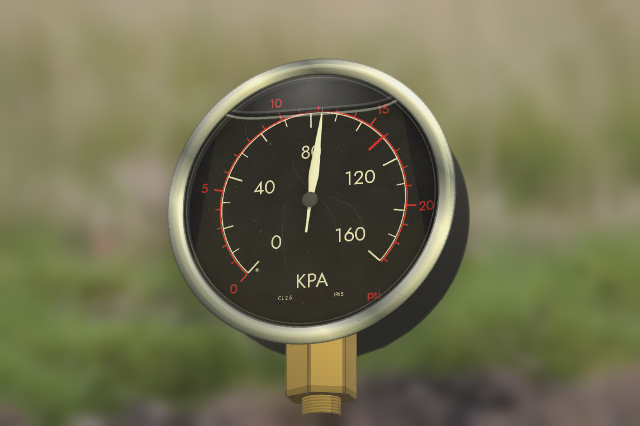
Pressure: kPa 85
